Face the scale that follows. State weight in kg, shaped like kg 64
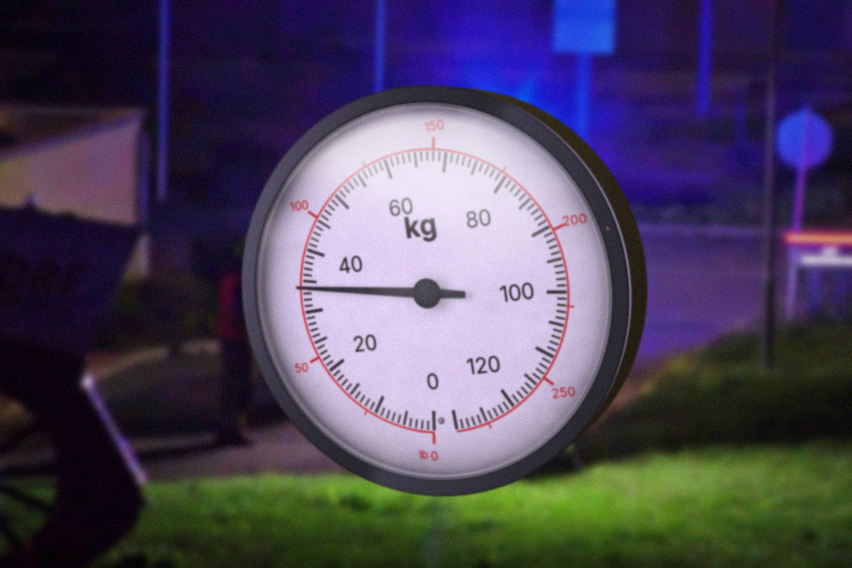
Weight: kg 34
